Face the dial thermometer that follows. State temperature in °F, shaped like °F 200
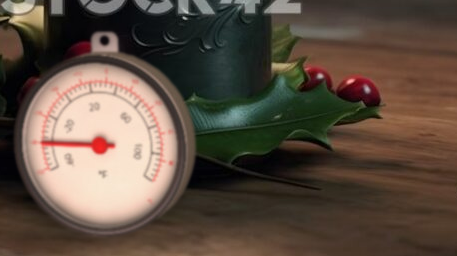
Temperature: °F -40
